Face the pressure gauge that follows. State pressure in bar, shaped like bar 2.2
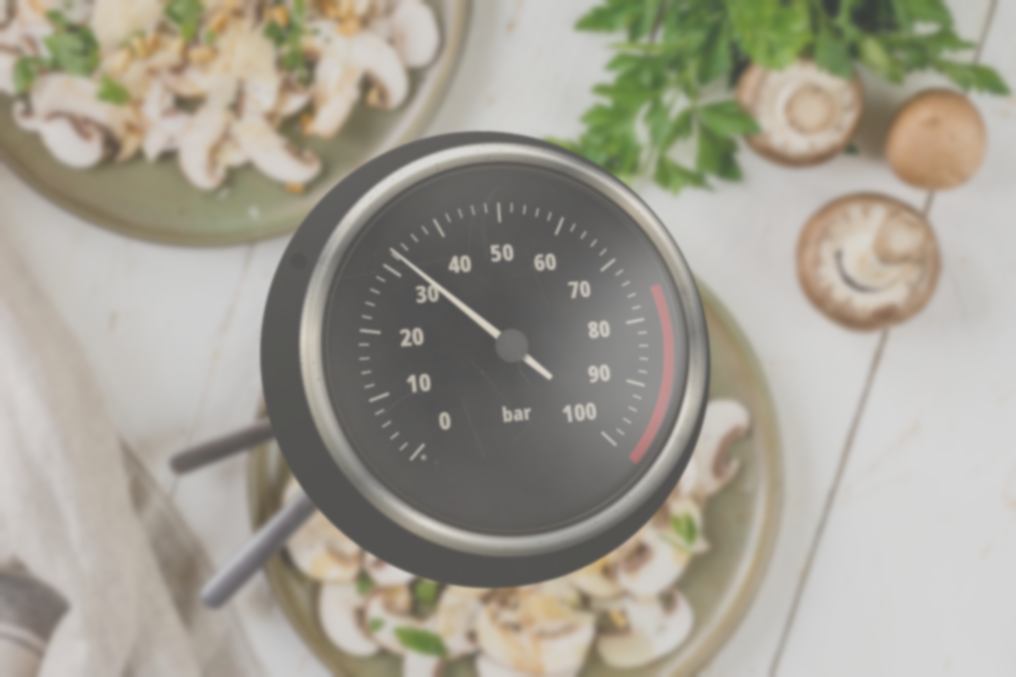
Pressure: bar 32
